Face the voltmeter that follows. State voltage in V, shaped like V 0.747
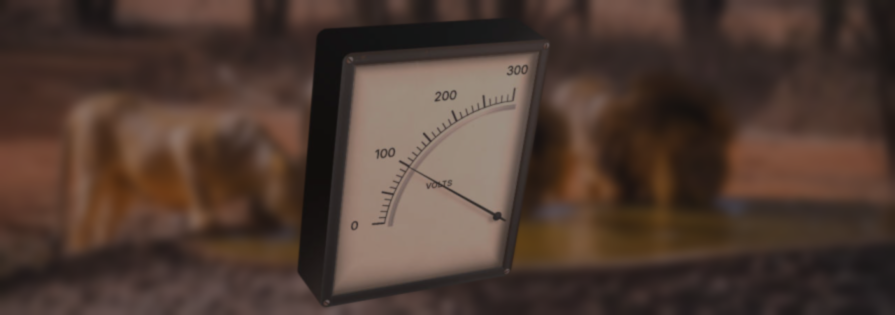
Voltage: V 100
